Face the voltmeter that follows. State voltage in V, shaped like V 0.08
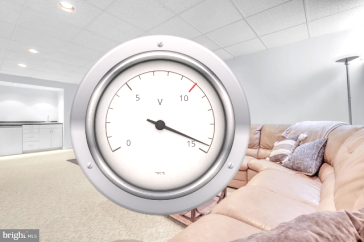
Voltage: V 14.5
